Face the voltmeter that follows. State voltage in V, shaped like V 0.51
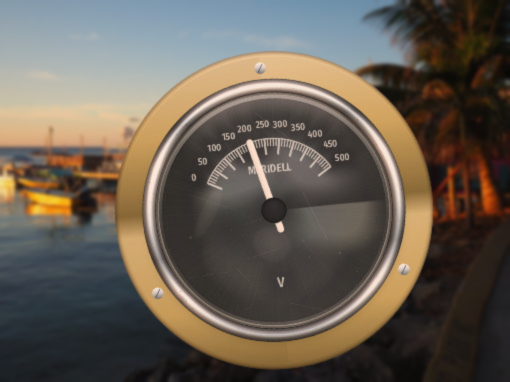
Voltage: V 200
